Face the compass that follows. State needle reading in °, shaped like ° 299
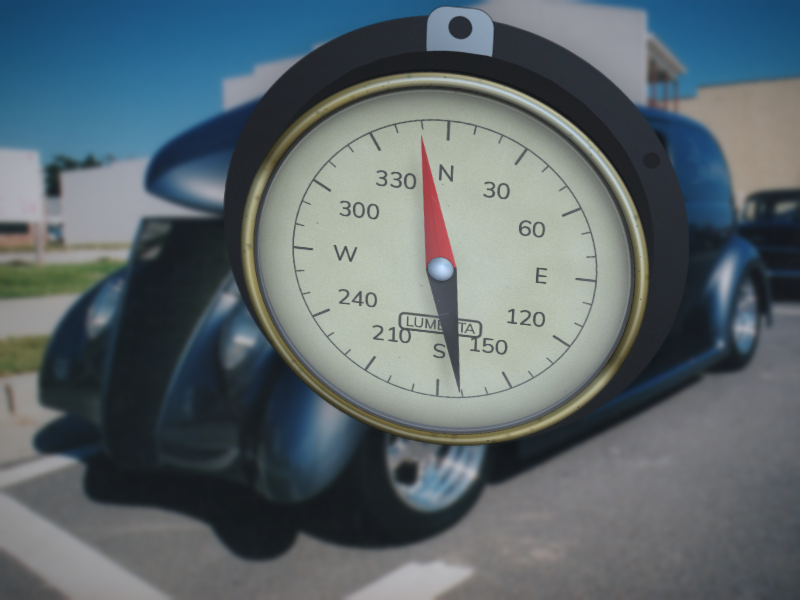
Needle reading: ° 350
